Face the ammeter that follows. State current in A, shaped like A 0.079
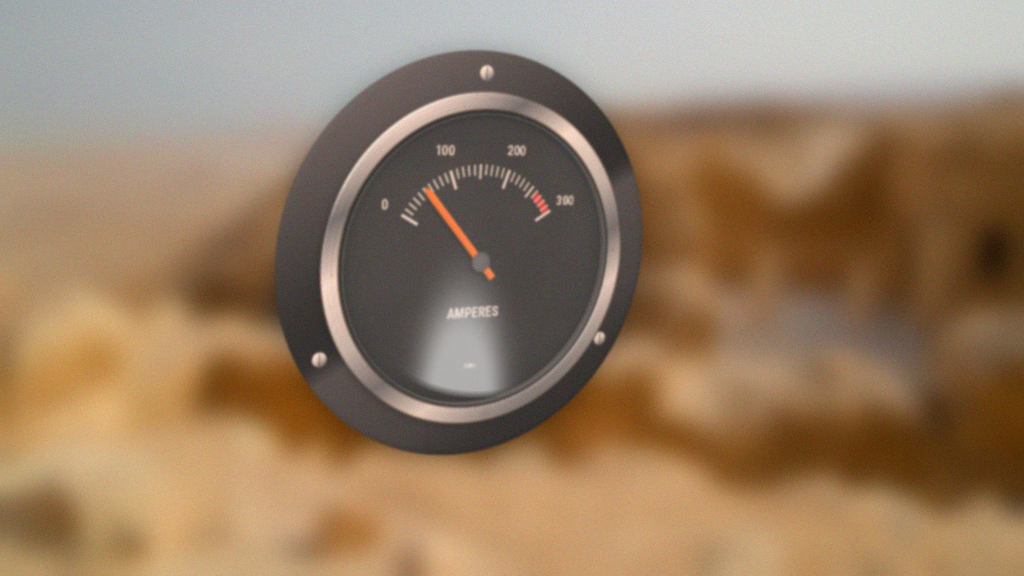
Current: A 50
